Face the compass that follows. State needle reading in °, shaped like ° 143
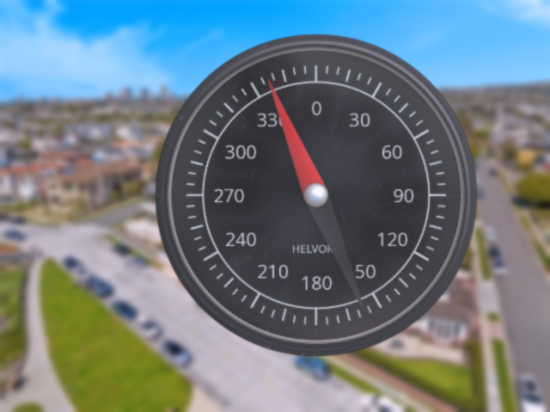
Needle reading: ° 337.5
